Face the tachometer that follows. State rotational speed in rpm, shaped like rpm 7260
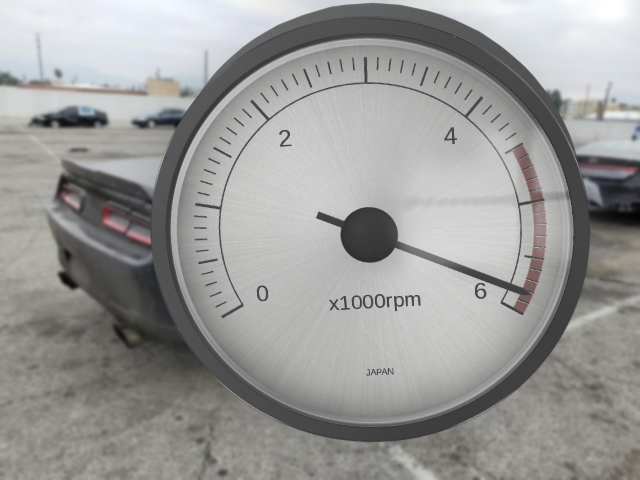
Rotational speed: rpm 5800
